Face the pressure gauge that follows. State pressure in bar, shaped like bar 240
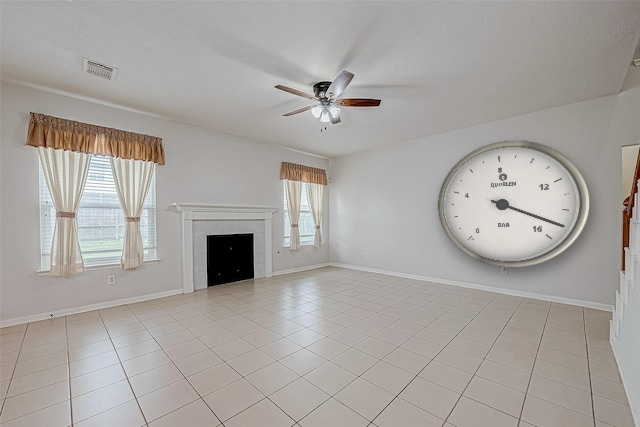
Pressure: bar 15
